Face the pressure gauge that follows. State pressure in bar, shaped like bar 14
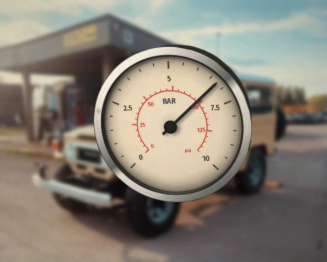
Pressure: bar 6.75
